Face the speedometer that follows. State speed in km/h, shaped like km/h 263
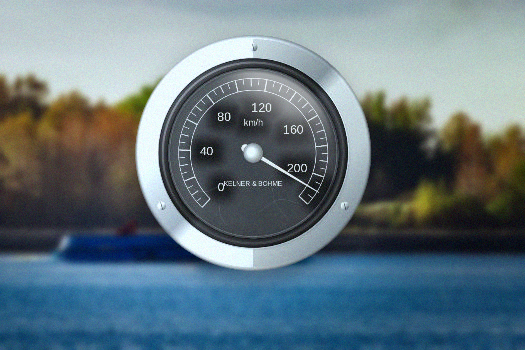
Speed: km/h 210
